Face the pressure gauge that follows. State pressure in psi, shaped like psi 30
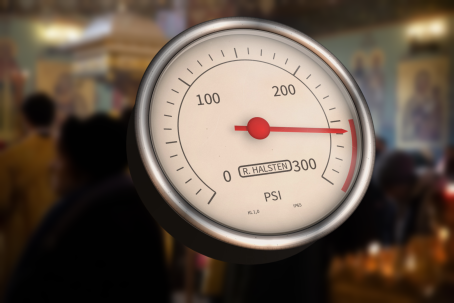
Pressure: psi 260
